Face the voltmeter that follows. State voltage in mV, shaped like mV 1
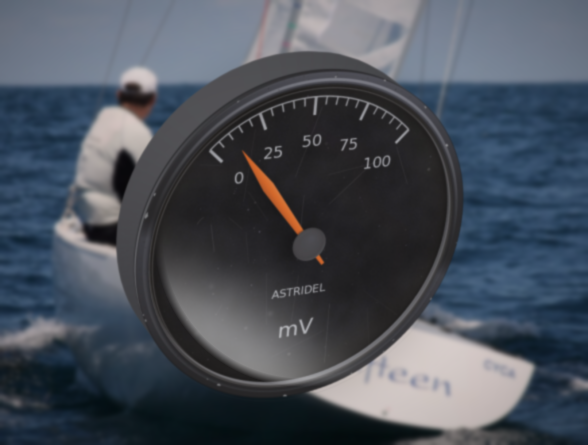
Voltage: mV 10
